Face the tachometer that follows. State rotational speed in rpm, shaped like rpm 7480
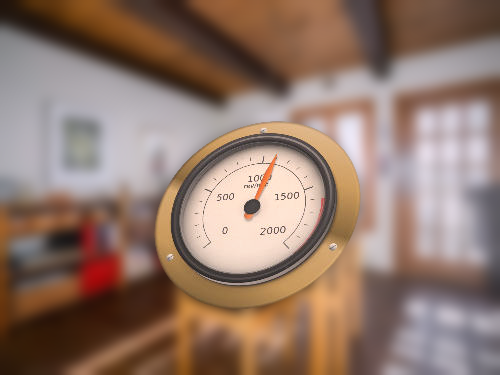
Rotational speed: rpm 1100
